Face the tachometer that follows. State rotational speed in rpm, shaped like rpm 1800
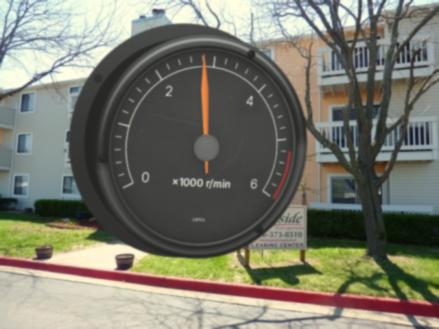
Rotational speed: rpm 2800
